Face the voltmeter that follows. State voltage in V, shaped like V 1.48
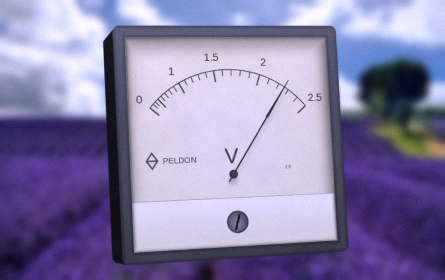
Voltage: V 2.25
